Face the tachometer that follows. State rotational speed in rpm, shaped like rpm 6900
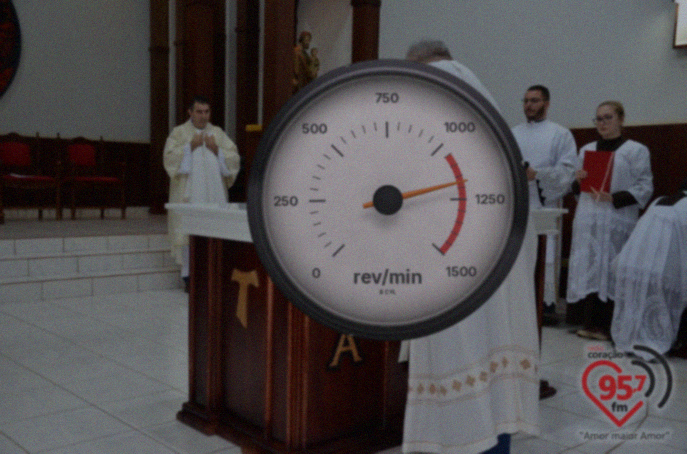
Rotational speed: rpm 1175
